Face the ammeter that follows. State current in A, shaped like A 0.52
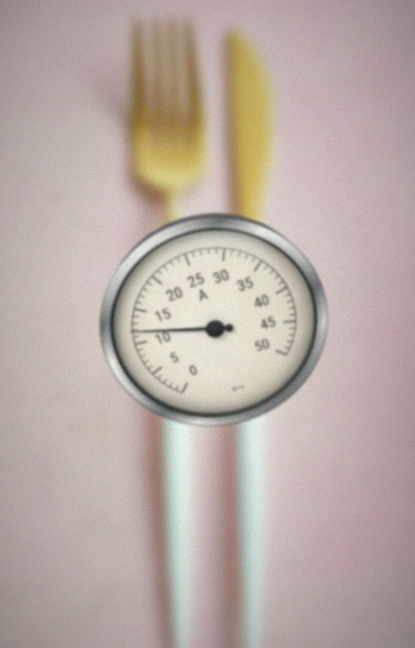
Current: A 12
